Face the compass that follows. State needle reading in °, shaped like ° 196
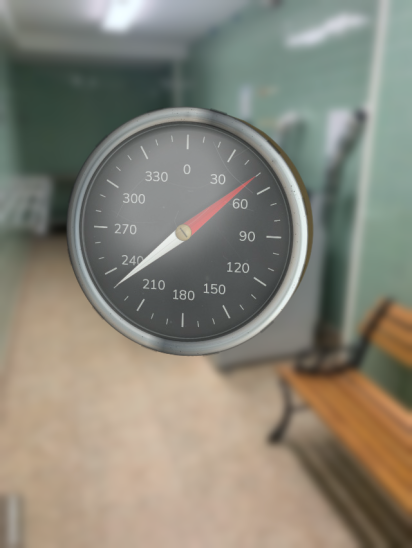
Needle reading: ° 50
